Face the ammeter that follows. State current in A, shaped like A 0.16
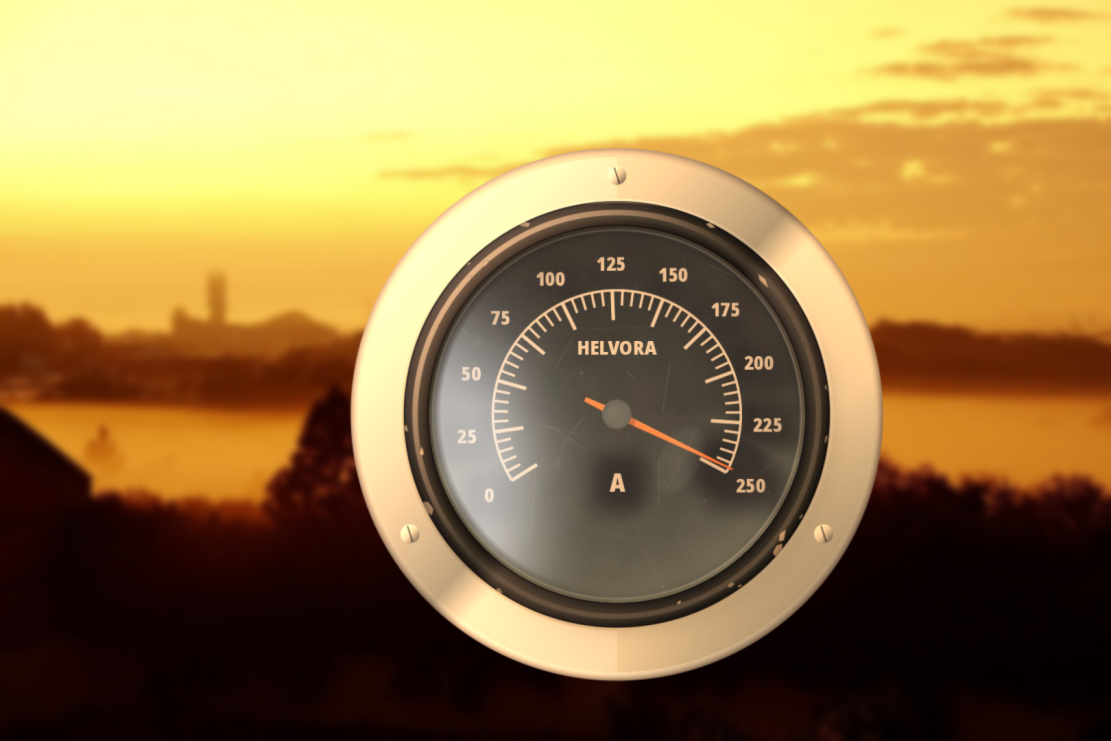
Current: A 247.5
